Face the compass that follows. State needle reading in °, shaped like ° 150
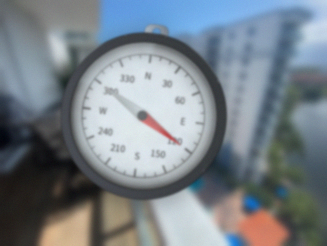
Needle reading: ° 120
